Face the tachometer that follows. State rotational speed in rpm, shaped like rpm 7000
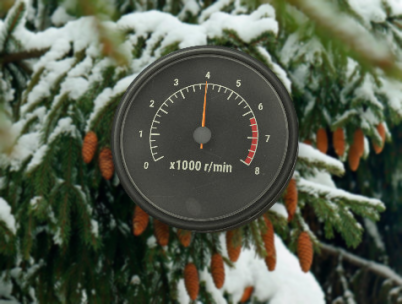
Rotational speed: rpm 4000
